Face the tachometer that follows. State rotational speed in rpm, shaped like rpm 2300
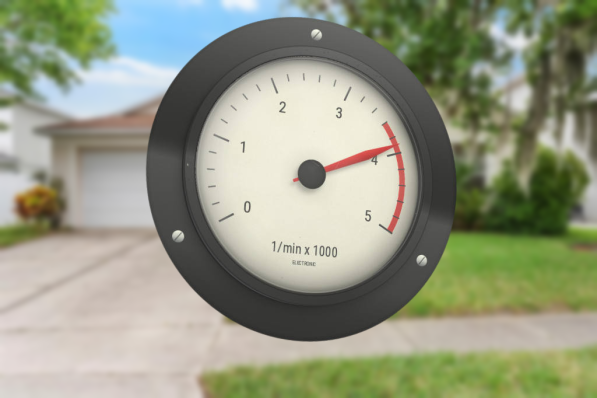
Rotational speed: rpm 3900
